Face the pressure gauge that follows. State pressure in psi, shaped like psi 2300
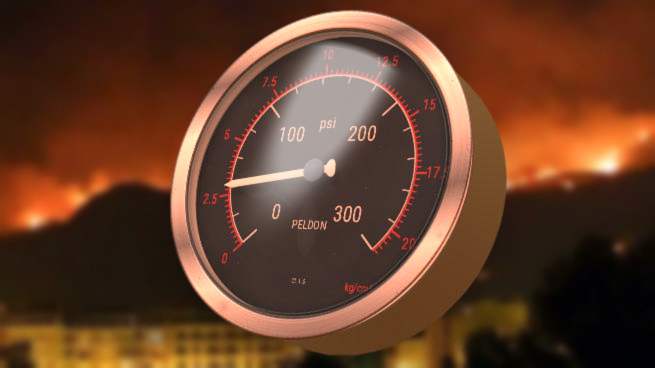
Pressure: psi 40
